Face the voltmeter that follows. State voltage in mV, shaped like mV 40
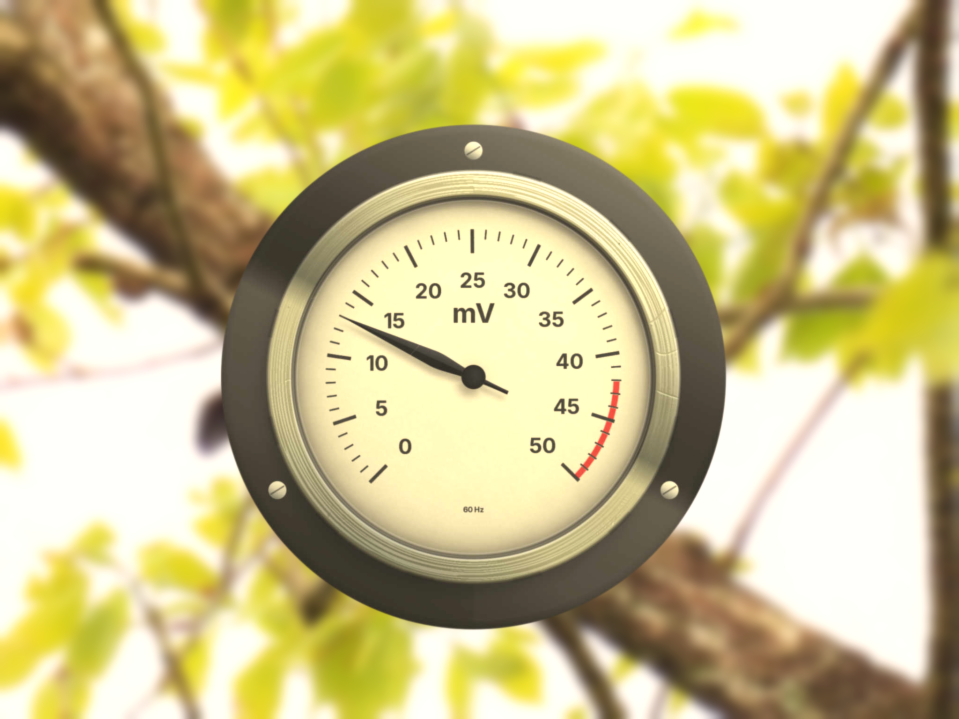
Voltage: mV 13
